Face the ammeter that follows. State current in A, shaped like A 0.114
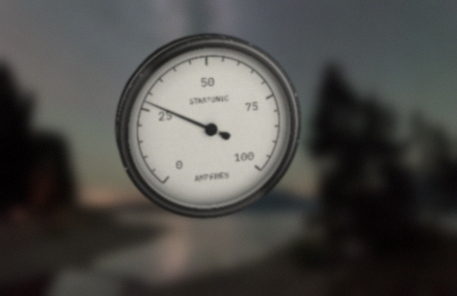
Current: A 27.5
